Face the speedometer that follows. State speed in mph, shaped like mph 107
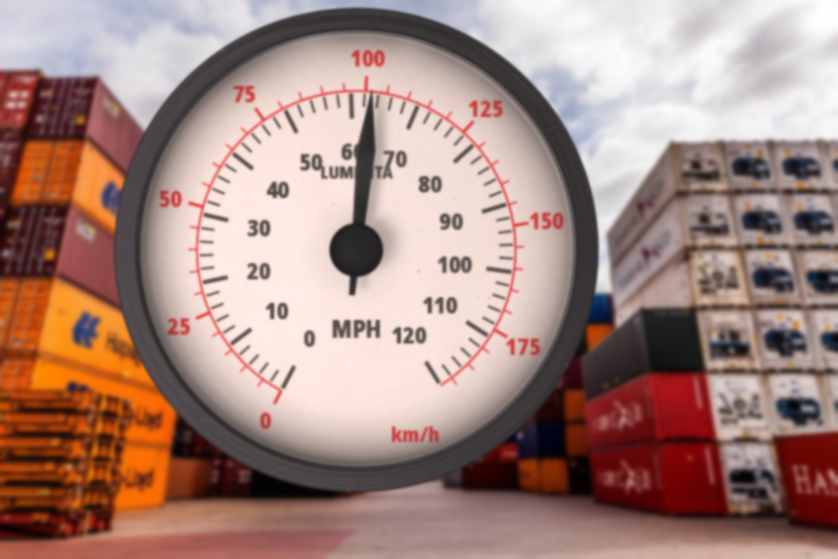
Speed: mph 63
